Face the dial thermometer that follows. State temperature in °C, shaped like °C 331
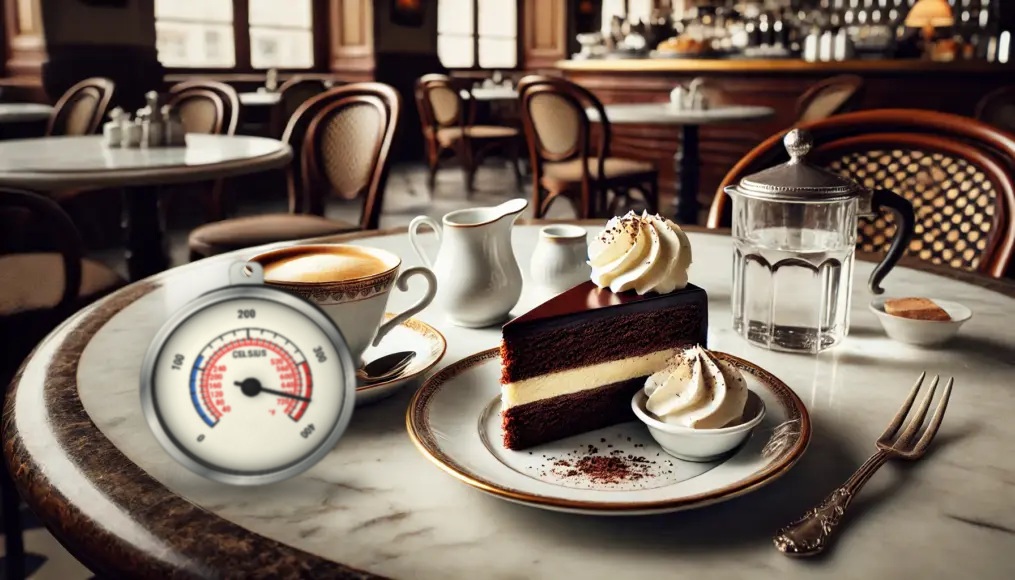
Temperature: °C 360
